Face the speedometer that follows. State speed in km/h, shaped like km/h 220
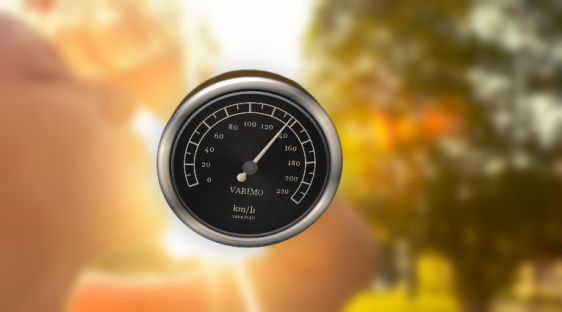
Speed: km/h 135
